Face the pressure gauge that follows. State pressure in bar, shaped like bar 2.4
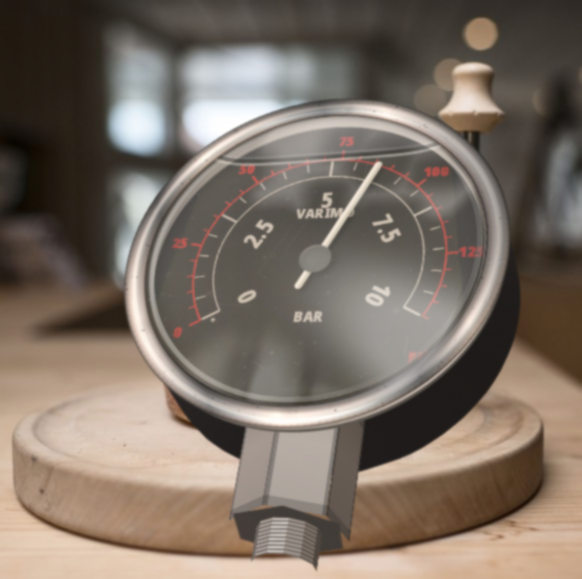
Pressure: bar 6
